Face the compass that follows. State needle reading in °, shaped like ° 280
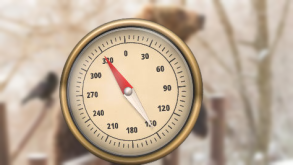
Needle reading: ° 330
